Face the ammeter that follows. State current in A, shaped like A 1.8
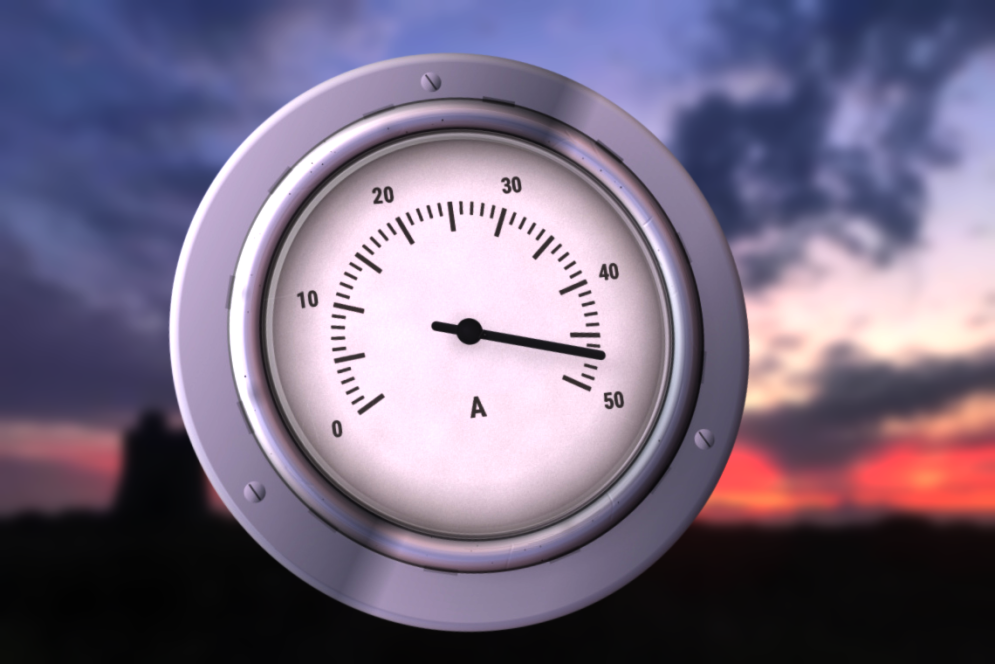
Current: A 47
